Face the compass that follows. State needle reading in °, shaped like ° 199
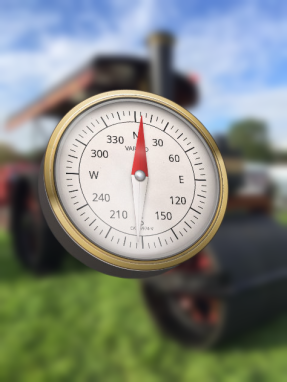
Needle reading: ° 5
